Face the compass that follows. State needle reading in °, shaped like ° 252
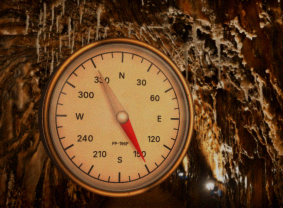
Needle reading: ° 150
